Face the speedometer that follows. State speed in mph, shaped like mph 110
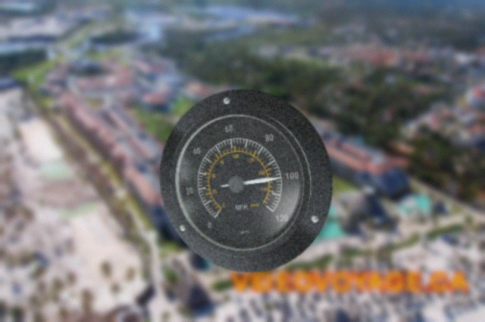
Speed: mph 100
